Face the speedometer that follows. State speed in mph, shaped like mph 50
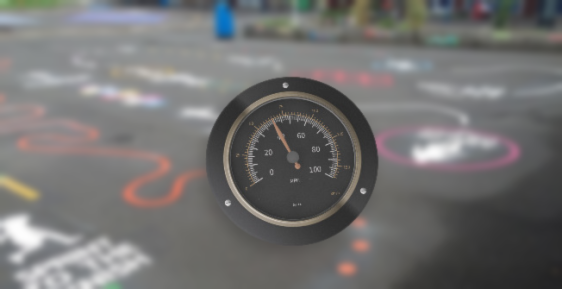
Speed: mph 40
